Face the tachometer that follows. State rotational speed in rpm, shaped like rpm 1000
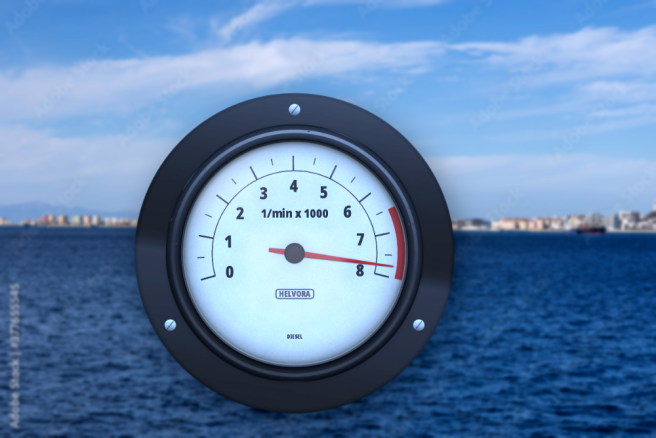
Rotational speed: rpm 7750
